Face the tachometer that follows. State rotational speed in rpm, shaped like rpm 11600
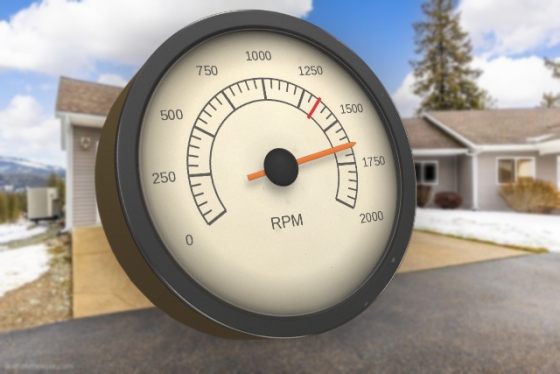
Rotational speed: rpm 1650
